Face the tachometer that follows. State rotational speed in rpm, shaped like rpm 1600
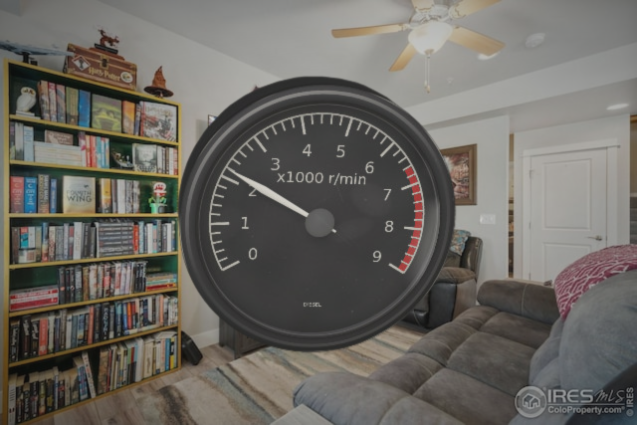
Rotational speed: rpm 2200
